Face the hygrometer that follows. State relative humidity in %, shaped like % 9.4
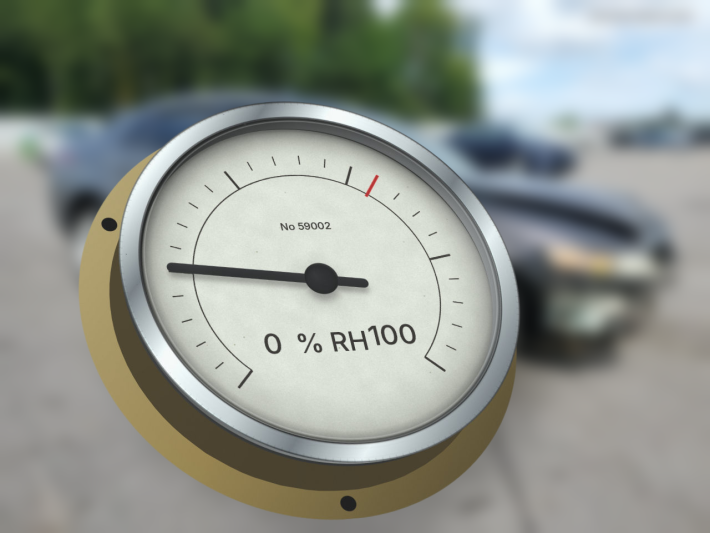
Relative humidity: % 20
